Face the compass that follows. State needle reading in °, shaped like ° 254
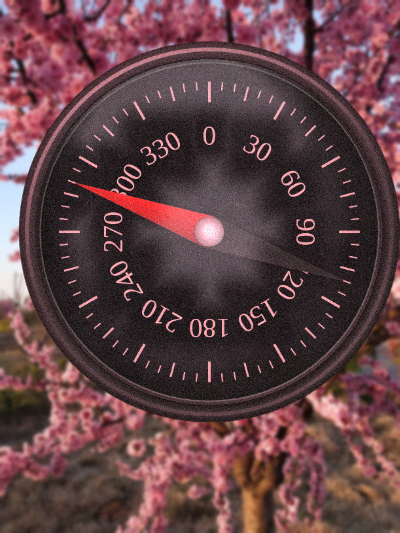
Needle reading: ° 290
